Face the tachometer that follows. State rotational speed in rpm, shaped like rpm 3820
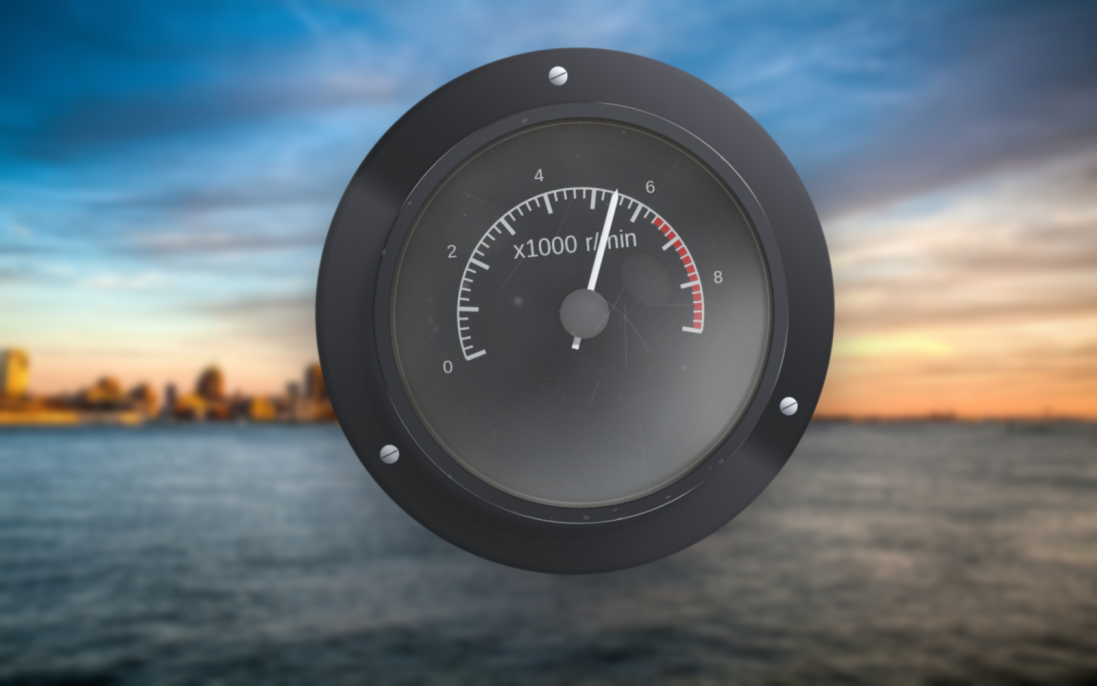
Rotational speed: rpm 5400
